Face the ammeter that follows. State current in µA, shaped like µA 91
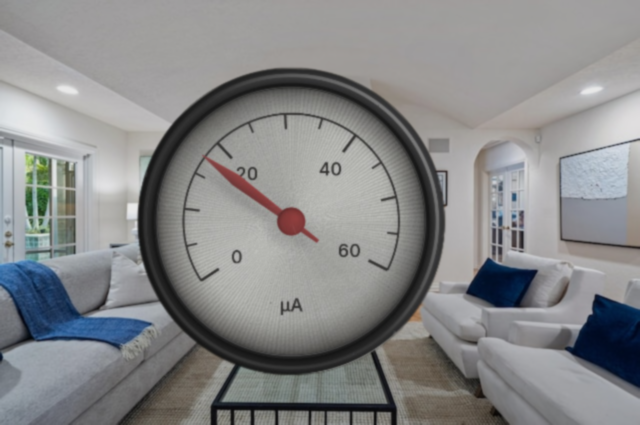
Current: µA 17.5
